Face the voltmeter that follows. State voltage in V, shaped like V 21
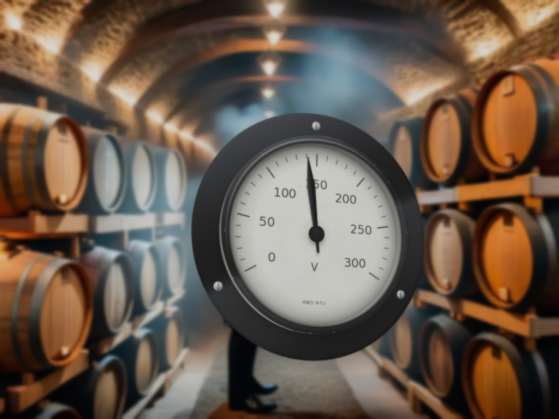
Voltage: V 140
